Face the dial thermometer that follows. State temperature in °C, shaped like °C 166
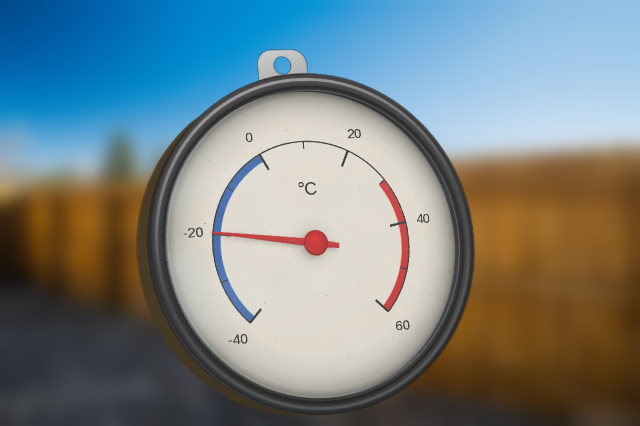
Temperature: °C -20
